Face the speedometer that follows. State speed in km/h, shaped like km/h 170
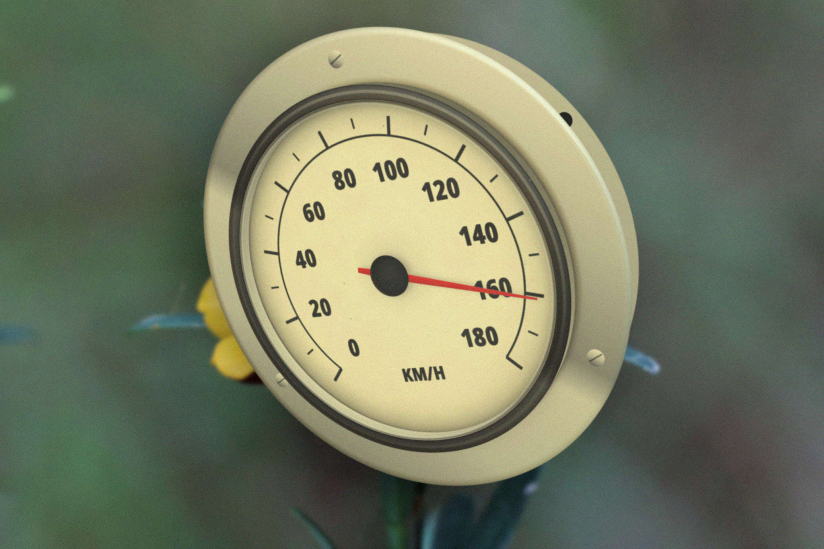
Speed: km/h 160
